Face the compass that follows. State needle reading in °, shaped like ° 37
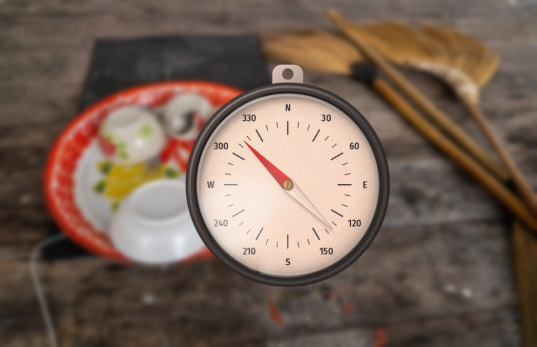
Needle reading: ° 315
